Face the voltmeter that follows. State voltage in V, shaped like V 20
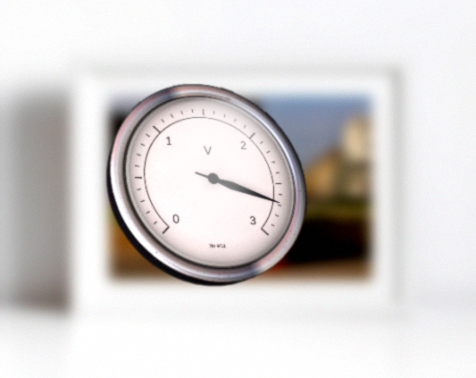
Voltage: V 2.7
